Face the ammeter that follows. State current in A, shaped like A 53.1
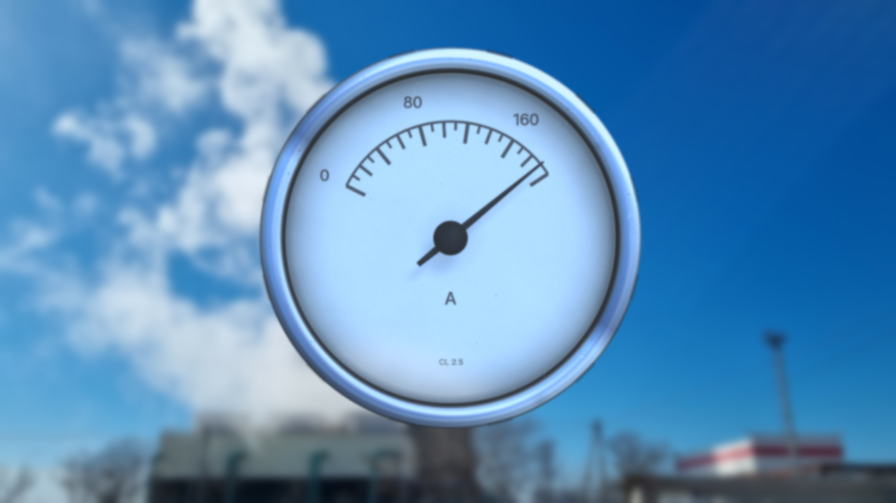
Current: A 190
